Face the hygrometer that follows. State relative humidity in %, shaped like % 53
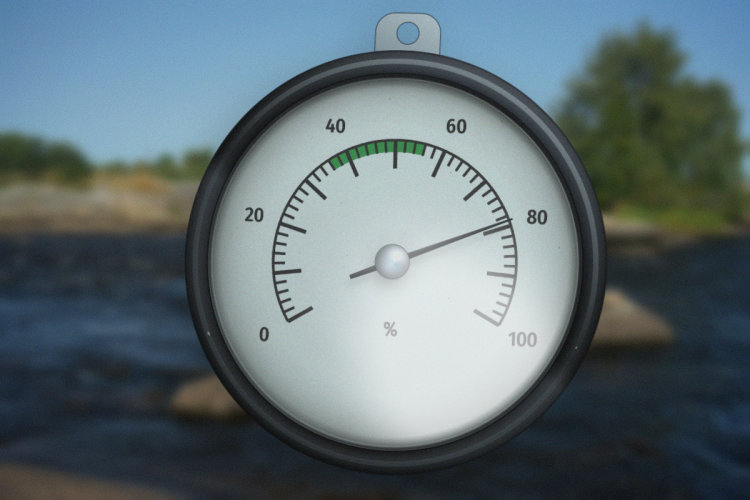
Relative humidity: % 79
